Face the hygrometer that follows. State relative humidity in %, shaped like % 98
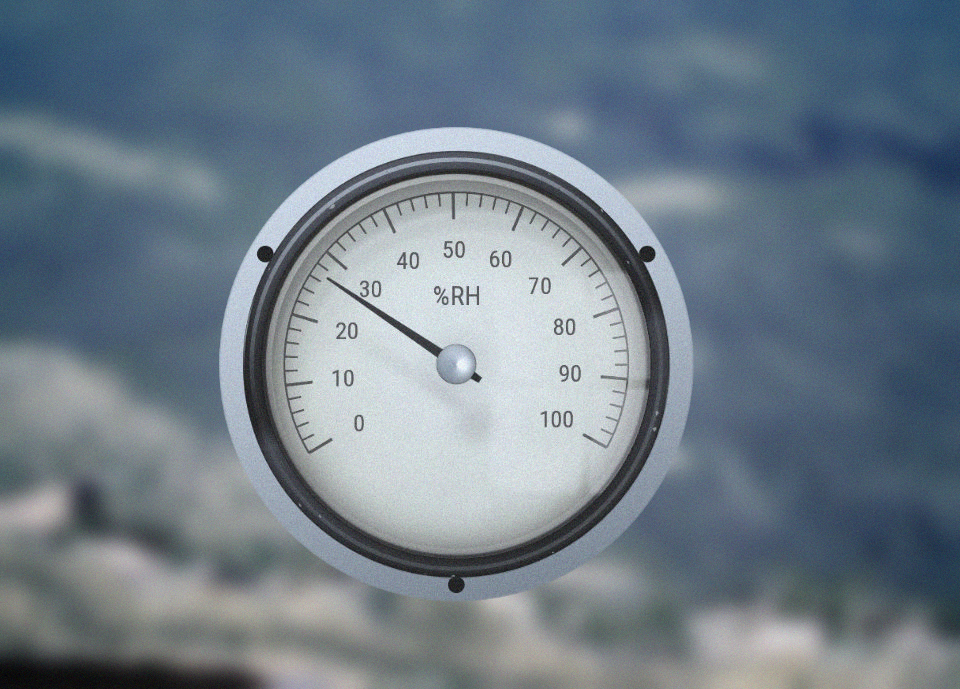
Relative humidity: % 27
